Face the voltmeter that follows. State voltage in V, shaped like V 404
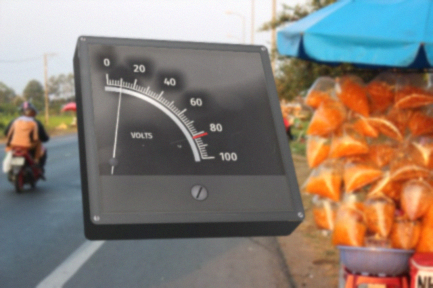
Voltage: V 10
